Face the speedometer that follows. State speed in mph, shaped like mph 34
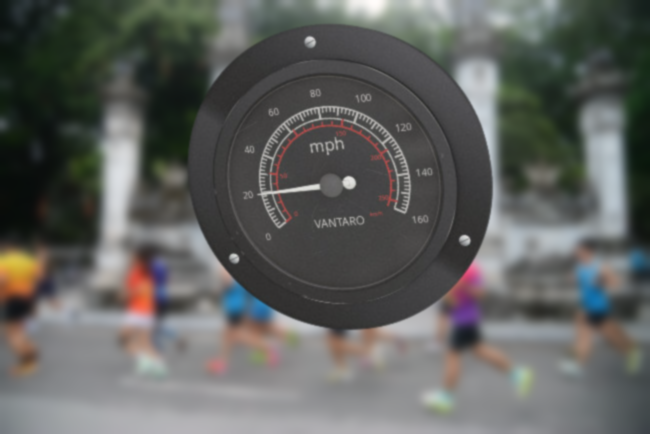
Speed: mph 20
